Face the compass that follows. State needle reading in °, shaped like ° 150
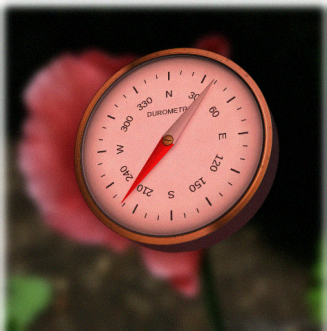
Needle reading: ° 220
